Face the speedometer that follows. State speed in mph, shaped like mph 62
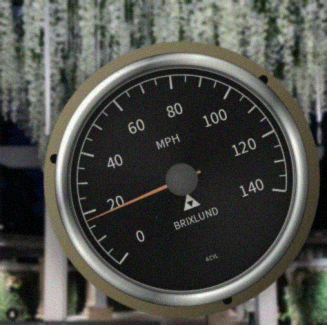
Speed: mph 17.5
